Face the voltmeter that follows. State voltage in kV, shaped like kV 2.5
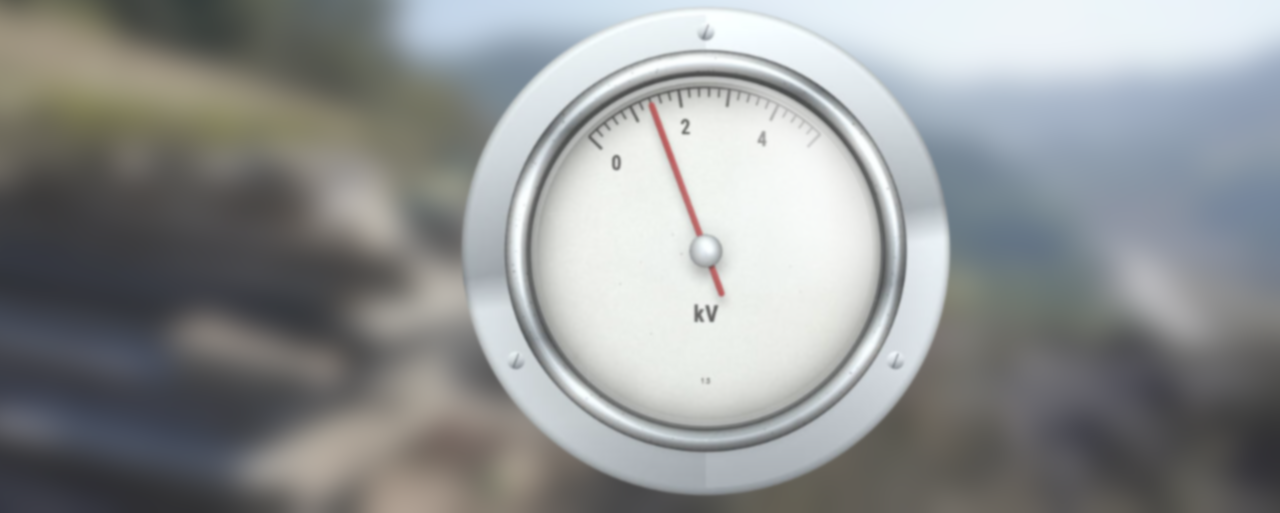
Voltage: kV 1.4
